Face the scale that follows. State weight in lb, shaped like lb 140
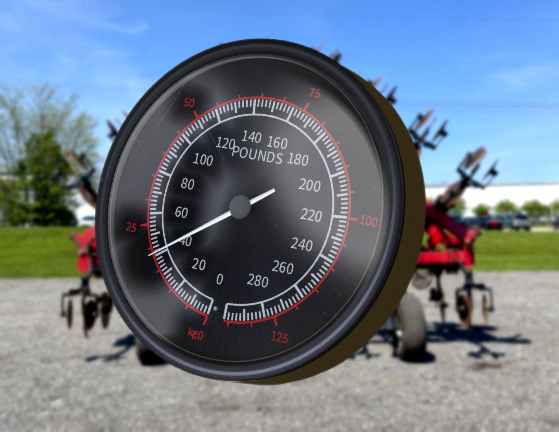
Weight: lb 40
